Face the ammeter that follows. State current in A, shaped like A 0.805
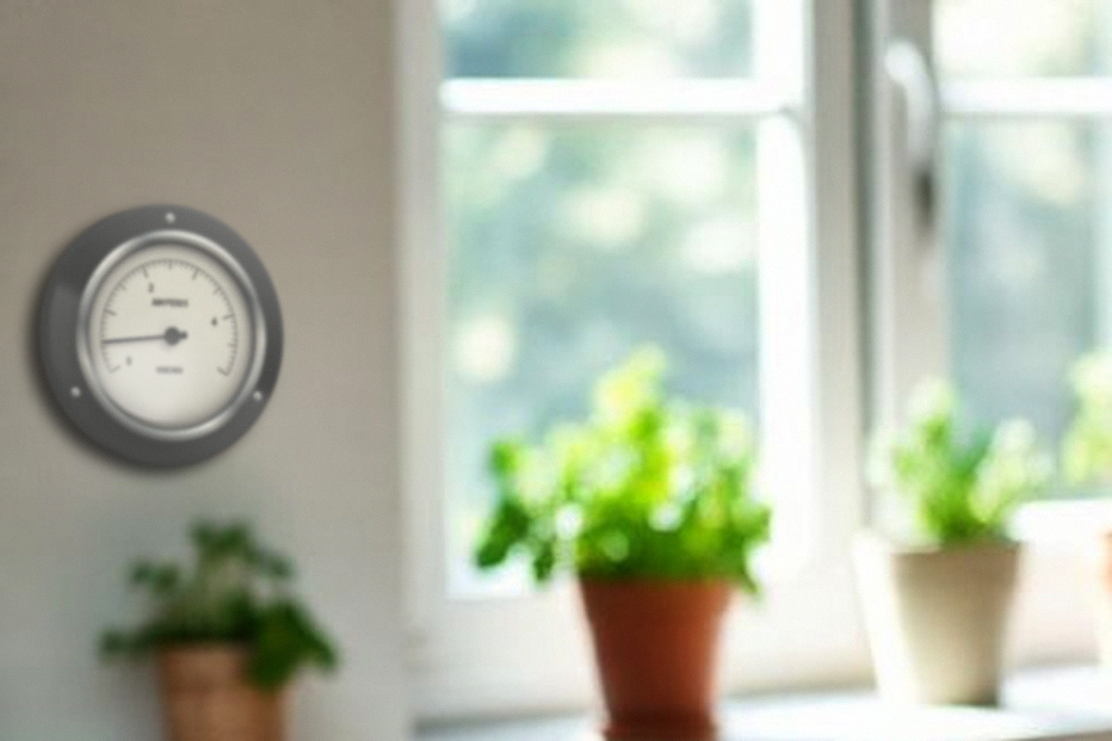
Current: A 0.5
